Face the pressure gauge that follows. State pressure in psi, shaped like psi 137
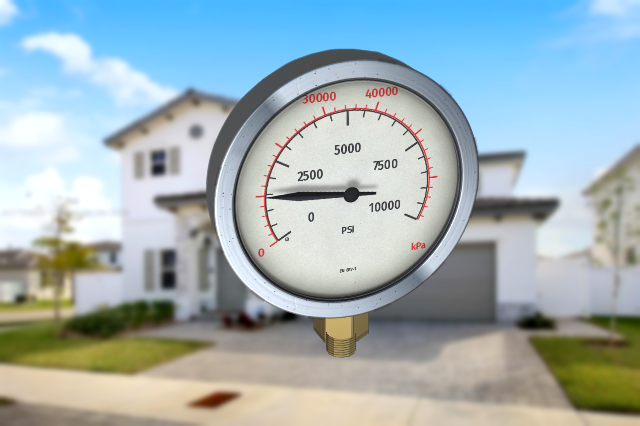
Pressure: psi 1500
